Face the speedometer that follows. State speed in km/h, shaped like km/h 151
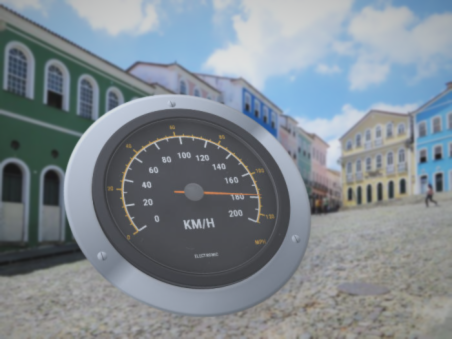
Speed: km/h 180
